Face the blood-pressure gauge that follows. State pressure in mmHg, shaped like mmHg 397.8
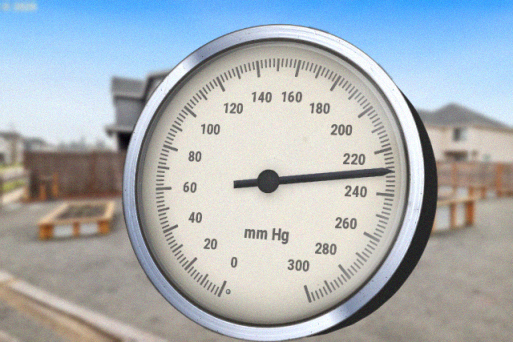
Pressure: mmHg 230
